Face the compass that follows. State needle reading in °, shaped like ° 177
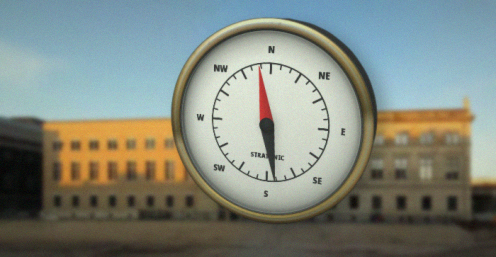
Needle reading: ° 350
